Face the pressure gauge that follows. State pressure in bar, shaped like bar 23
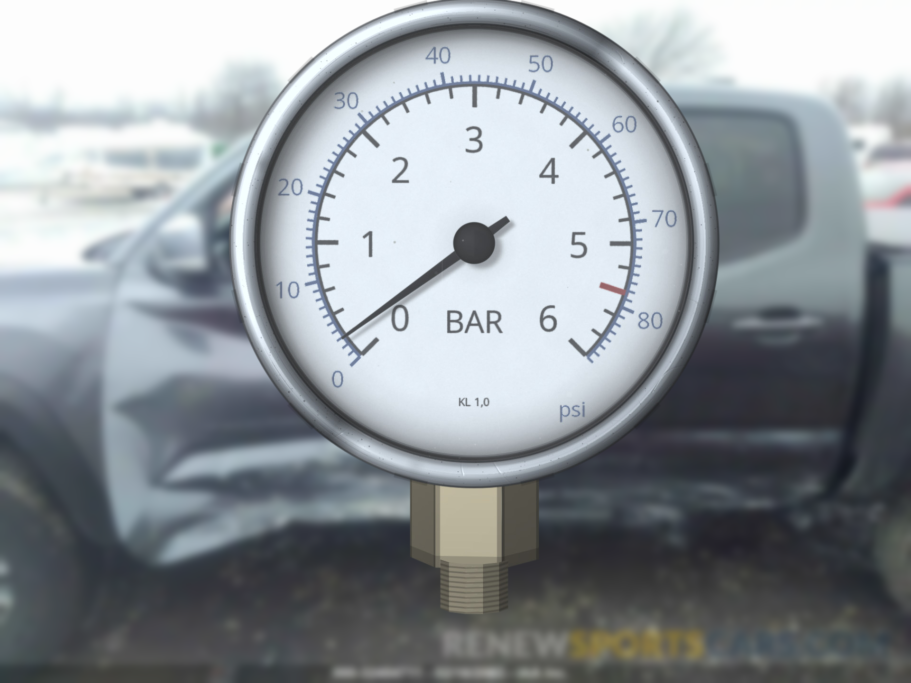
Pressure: bar 0.2
